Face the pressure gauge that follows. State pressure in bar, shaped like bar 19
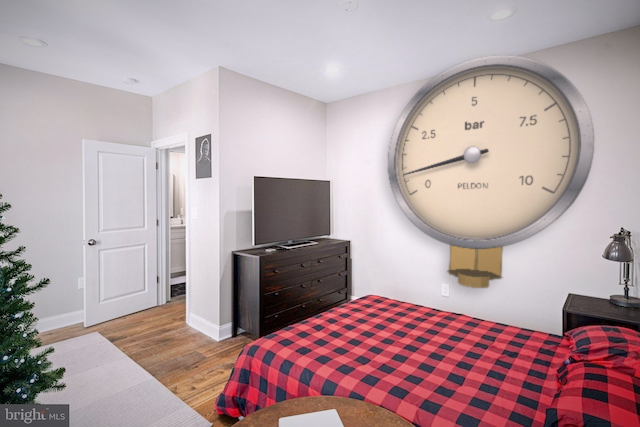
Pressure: bar 0.75
